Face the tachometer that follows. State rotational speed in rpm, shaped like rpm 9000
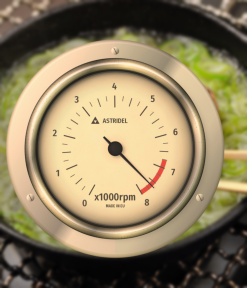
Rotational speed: rpm 7625
